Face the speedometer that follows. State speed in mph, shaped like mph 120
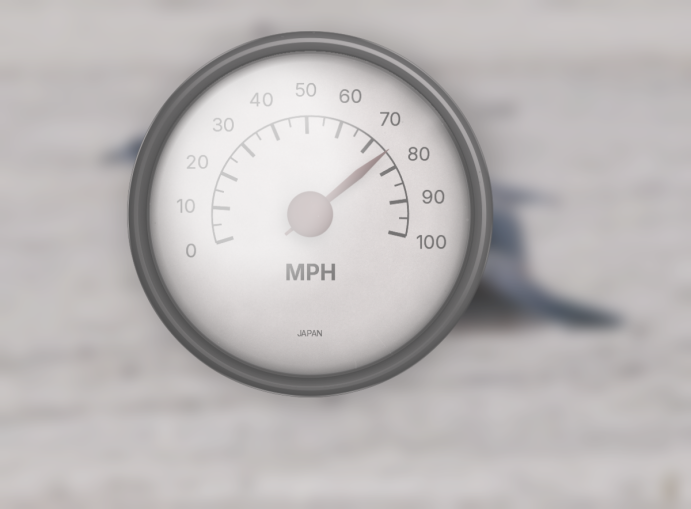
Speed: mph 75
